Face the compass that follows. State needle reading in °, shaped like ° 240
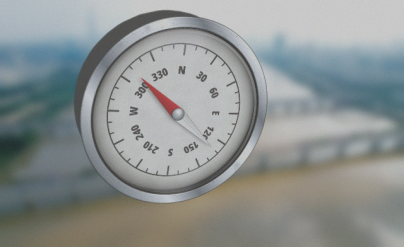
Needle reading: ° 310
